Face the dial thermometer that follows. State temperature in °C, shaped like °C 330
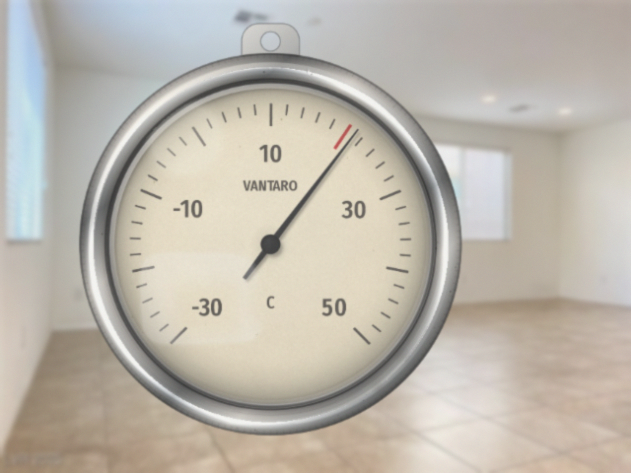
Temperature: °C 21
